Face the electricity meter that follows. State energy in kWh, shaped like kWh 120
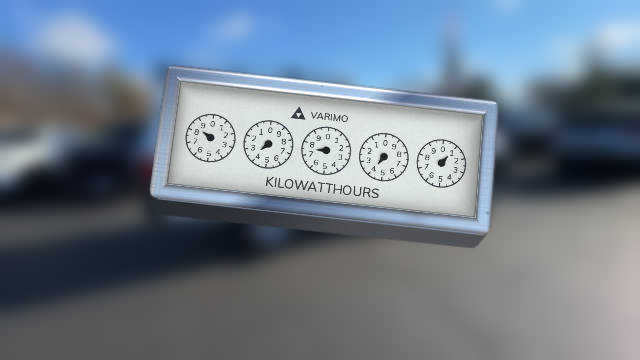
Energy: kWh 83741
